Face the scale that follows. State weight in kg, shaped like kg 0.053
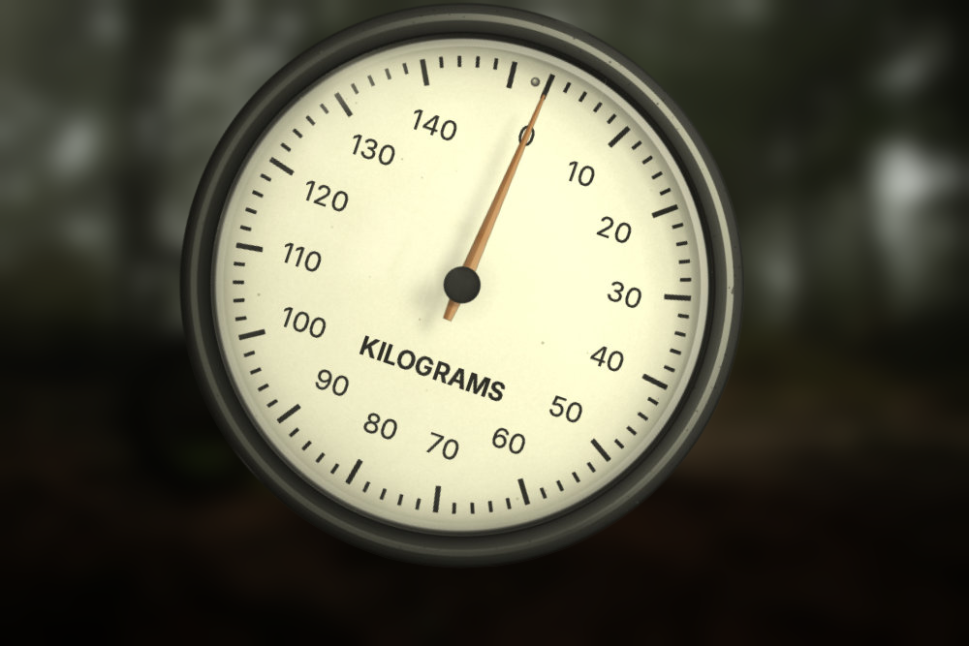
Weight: kg 0
